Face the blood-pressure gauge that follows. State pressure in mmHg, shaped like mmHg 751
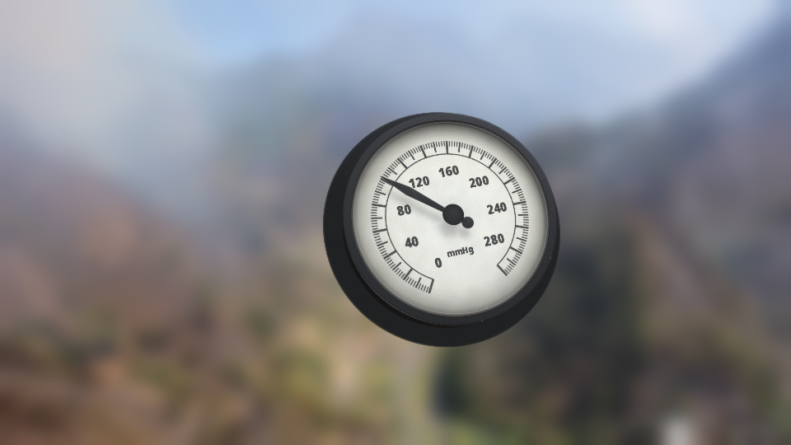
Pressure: mmHg 100
